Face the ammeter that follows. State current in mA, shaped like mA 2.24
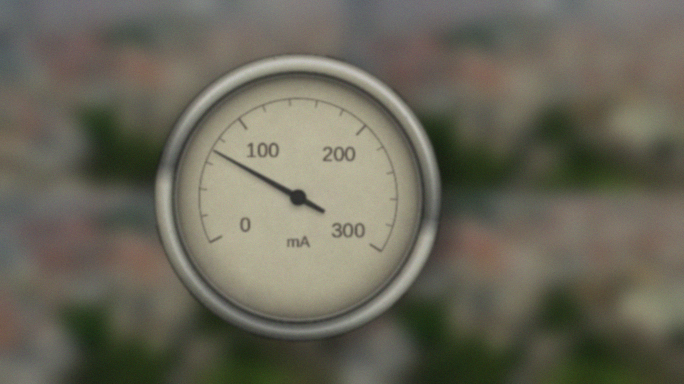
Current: mA 70
